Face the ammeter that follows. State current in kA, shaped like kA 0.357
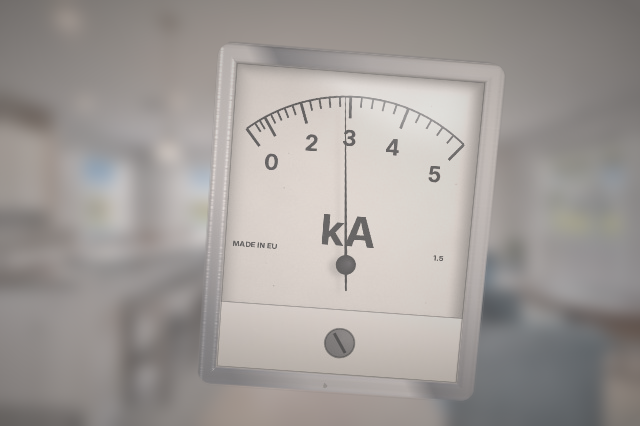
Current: kA 2.9
